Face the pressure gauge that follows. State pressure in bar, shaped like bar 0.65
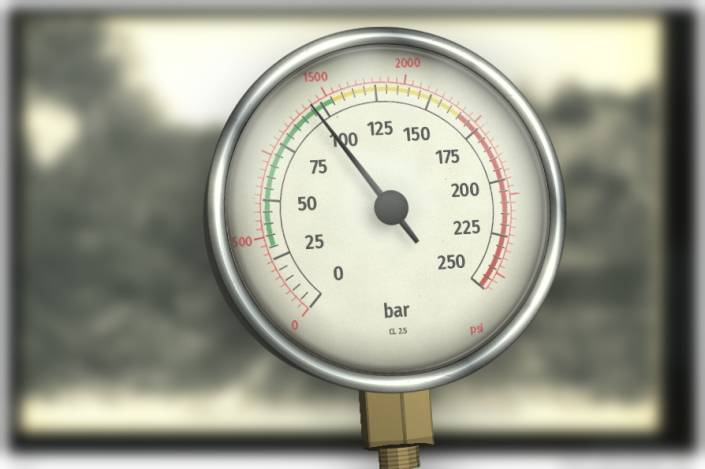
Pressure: bar 95
